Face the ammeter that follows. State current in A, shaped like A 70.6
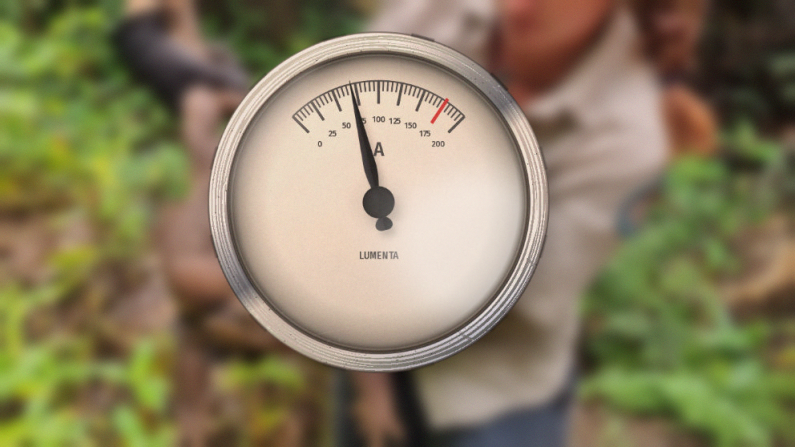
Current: A 70
